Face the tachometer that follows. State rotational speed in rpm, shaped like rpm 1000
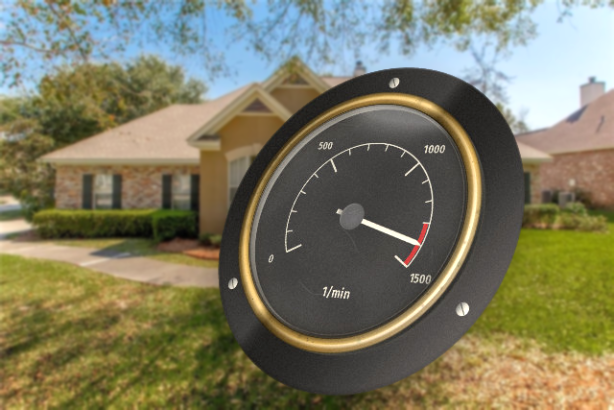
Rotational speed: rpm 1400
